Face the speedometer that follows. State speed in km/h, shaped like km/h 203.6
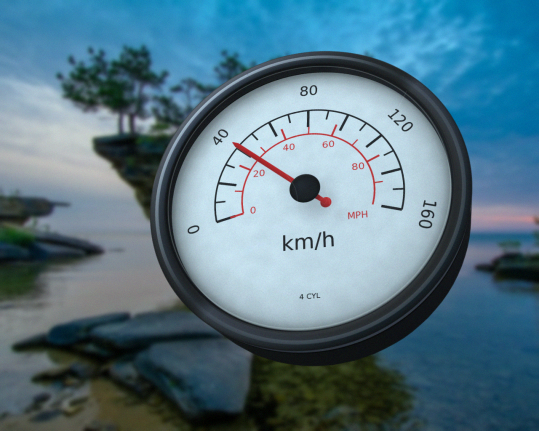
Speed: km/h 40
